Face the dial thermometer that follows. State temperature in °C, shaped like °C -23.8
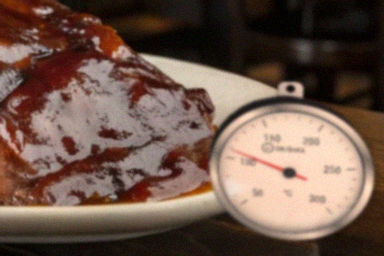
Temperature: °C 110
